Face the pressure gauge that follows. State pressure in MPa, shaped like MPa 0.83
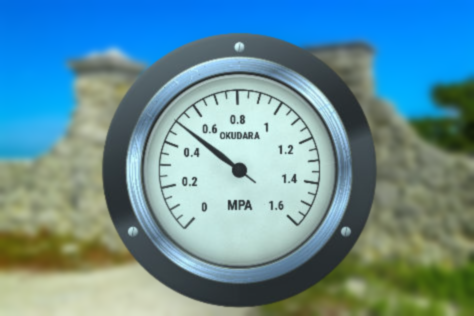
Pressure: MPa 0.5
